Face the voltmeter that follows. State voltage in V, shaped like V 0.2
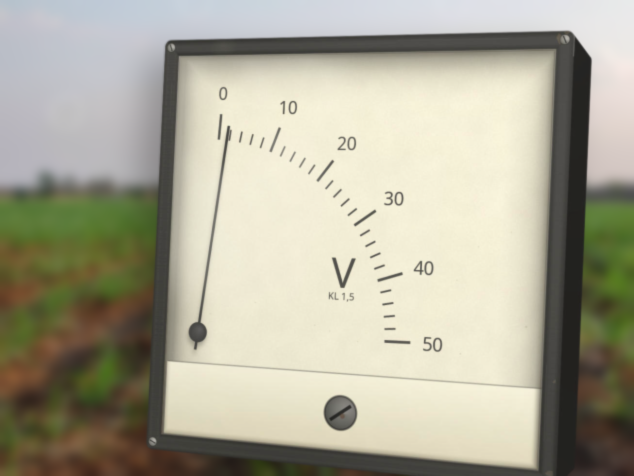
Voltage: V 2
